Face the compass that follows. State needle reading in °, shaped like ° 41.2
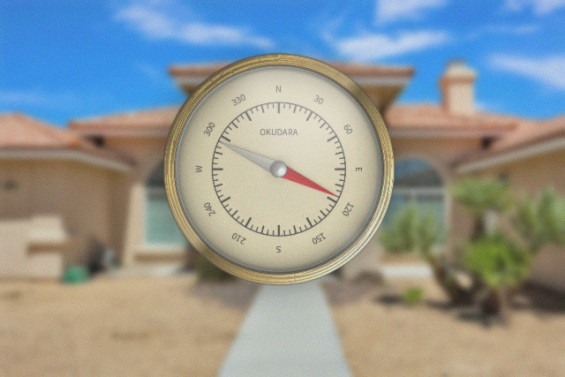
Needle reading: ° 115
